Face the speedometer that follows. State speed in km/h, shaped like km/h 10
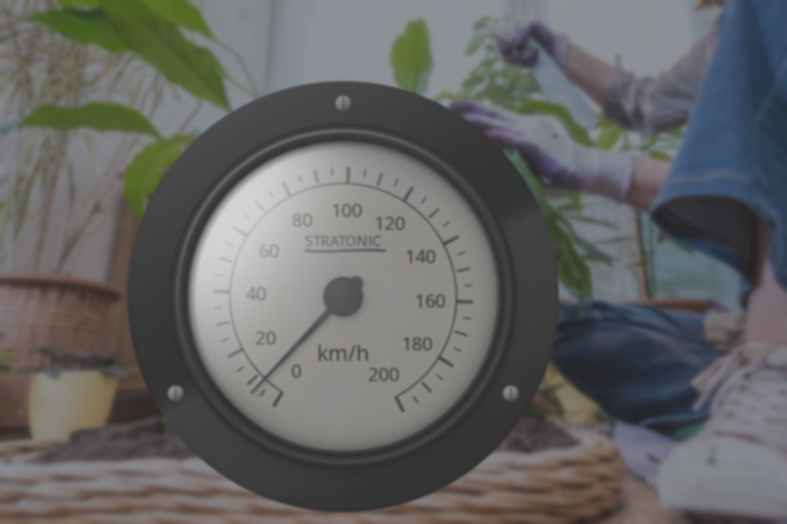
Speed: km/h 7.5
